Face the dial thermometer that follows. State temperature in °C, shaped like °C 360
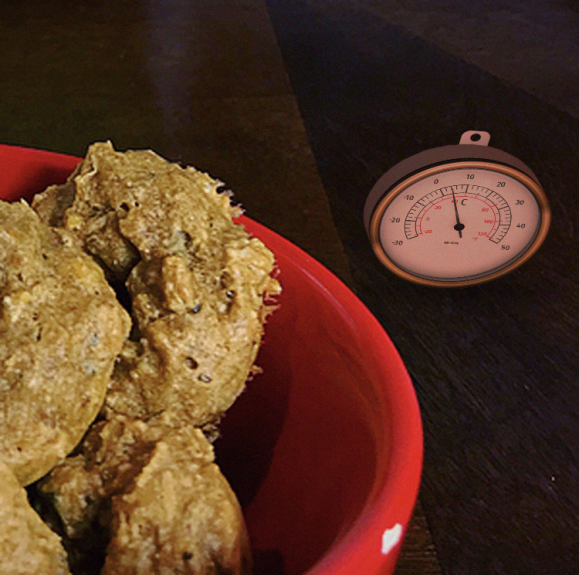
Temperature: °C 4
